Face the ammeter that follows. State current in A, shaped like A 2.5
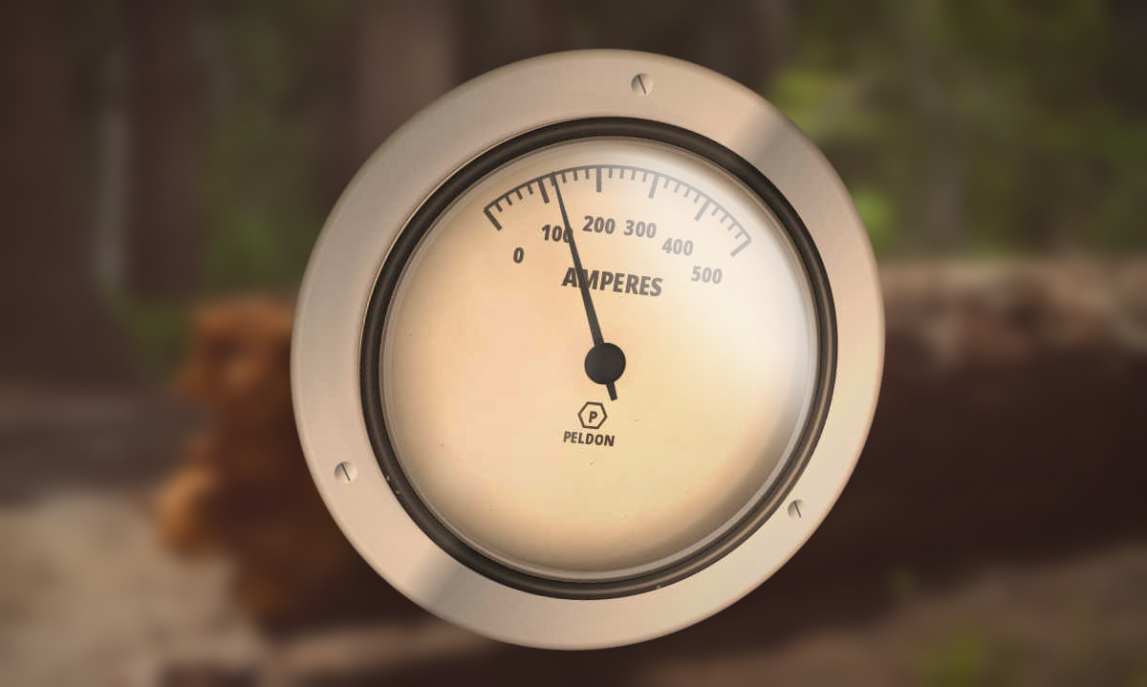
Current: A 120
